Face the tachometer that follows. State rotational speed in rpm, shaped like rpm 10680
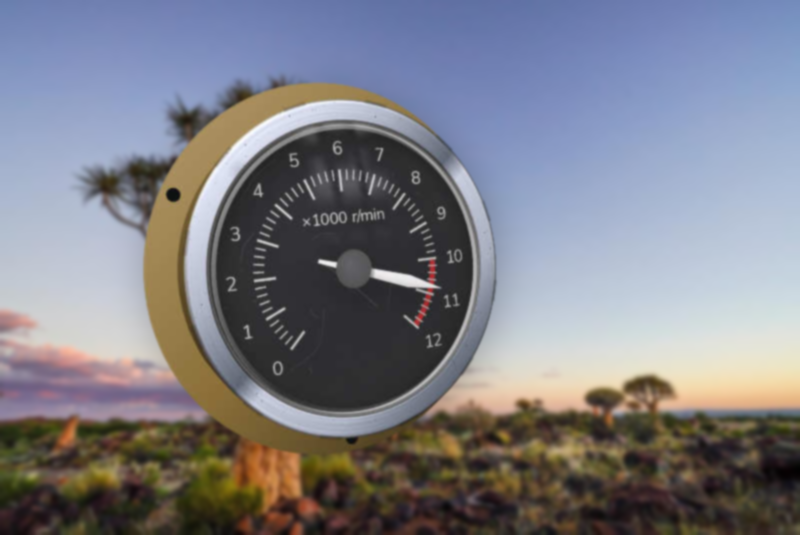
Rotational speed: rpm 10800
